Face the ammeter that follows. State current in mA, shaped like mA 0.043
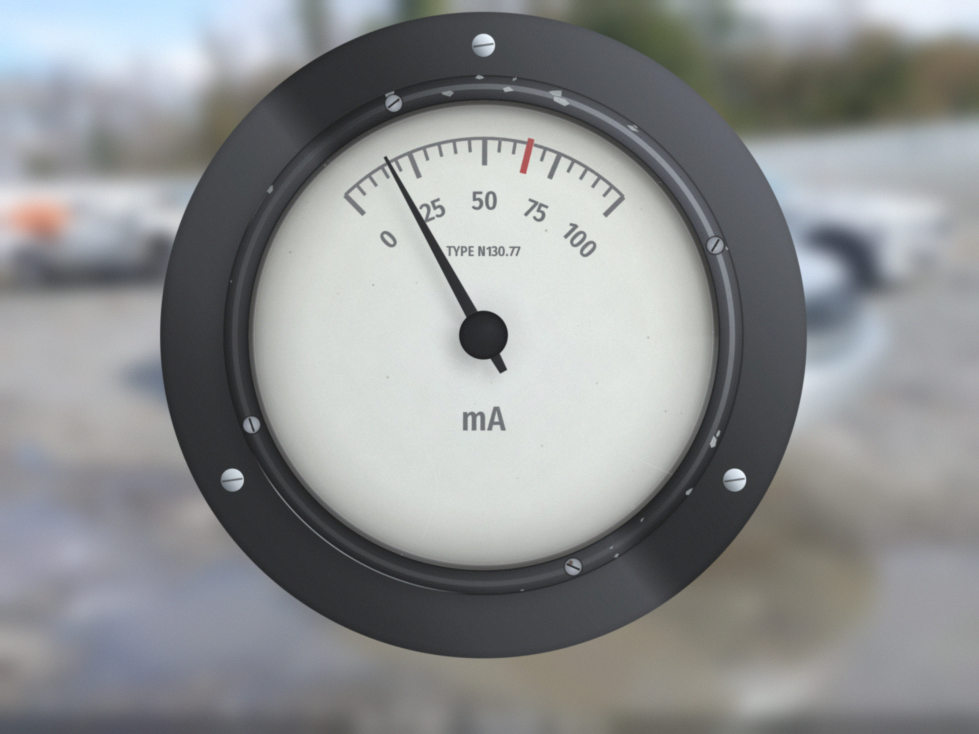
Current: mA 17.5
